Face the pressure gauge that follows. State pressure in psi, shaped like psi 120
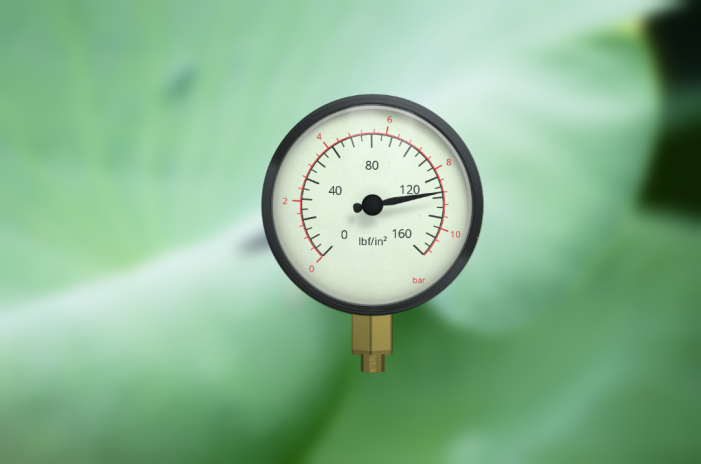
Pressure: psi 127.5
